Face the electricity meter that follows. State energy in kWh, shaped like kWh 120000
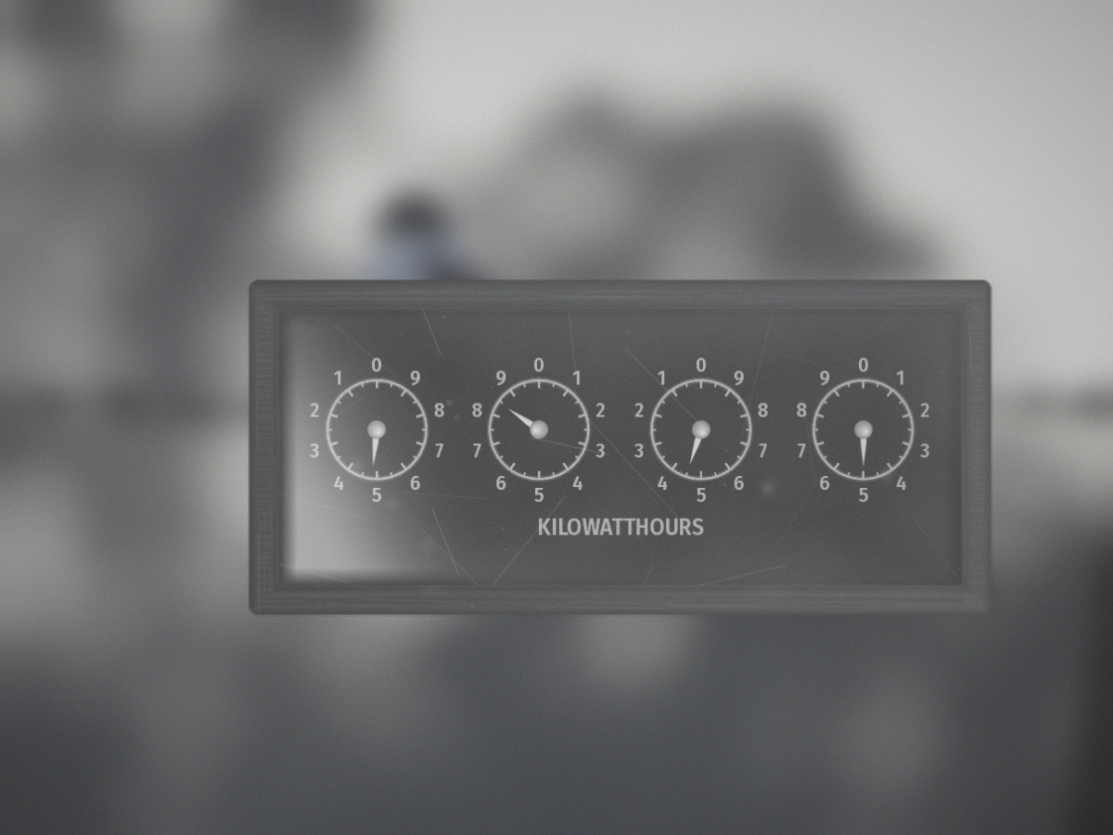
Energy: kWh 4845
